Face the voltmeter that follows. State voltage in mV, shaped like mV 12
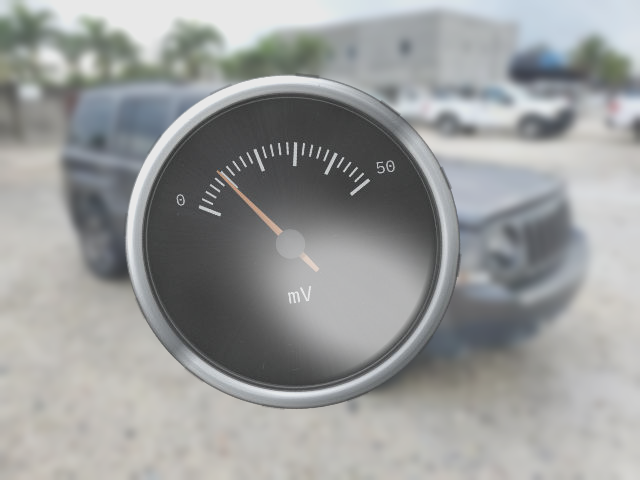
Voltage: mV 10
